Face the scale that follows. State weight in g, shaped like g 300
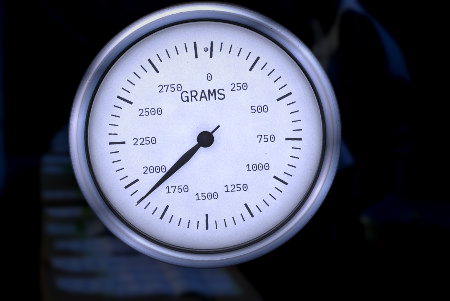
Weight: g 1900
